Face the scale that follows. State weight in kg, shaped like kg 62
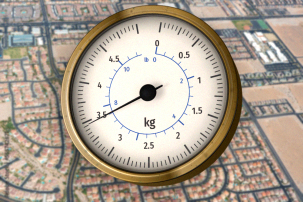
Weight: kg 3.45
